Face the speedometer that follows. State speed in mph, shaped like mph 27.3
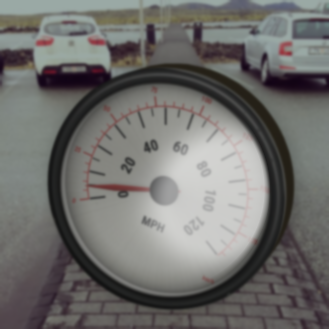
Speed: mph 5
